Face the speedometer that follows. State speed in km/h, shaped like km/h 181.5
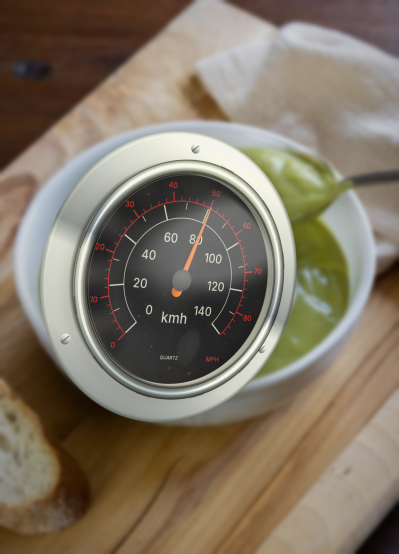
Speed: km/h 80
